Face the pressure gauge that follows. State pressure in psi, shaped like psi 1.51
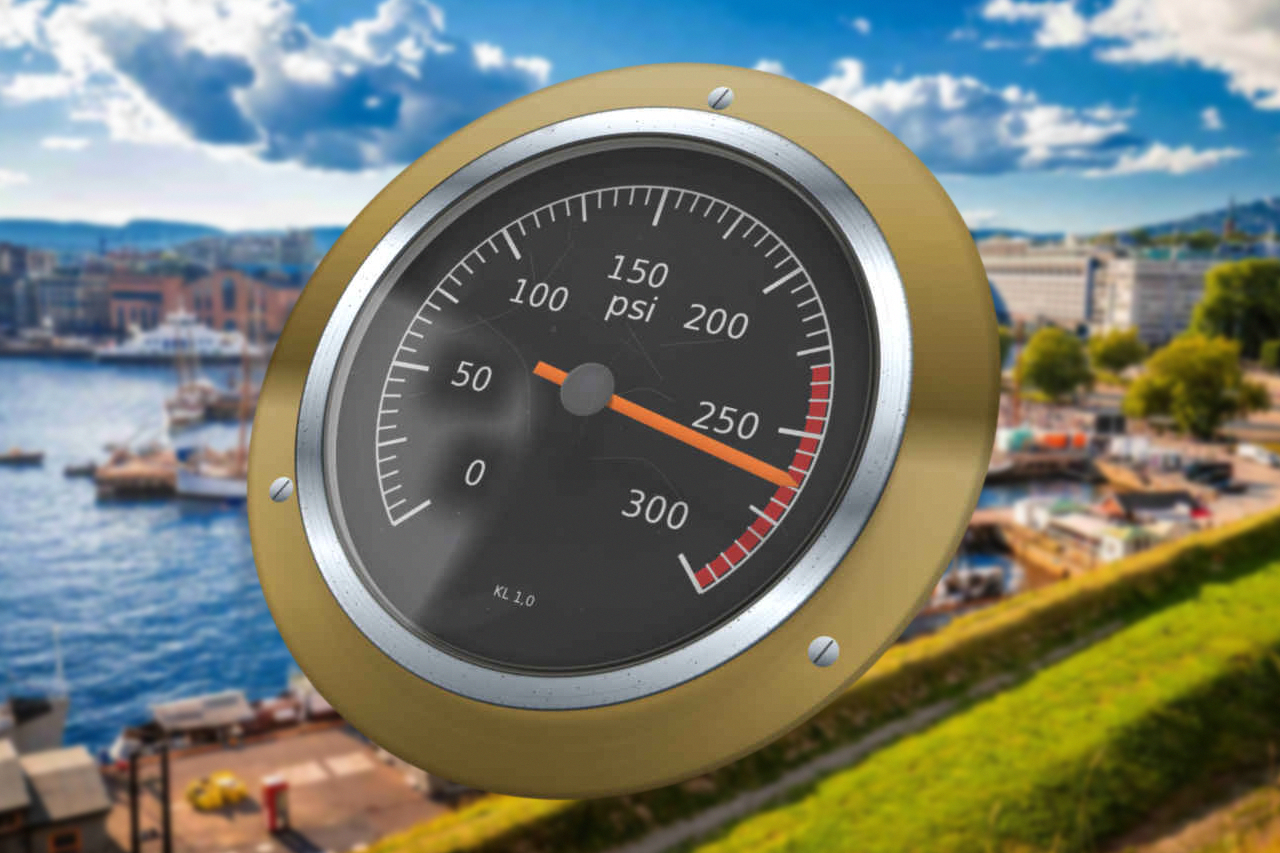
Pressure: psi 265
